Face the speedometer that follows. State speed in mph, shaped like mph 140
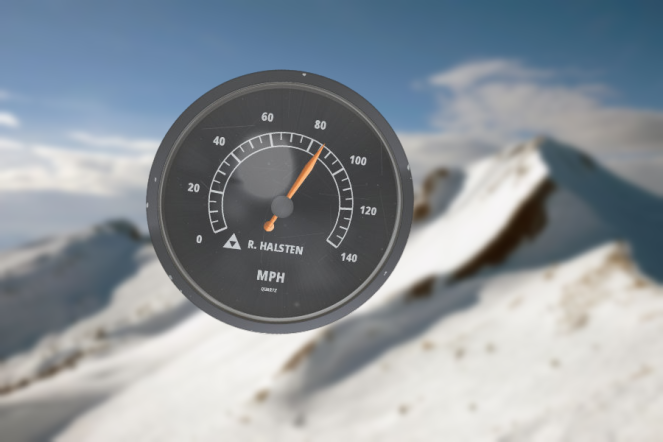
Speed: mph 85
